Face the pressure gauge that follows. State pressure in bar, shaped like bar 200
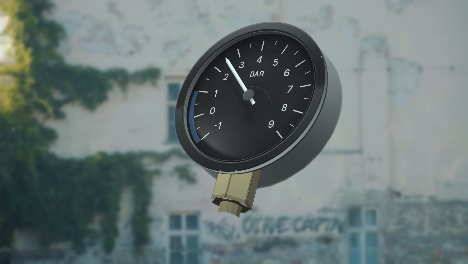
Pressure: bar 2.5
